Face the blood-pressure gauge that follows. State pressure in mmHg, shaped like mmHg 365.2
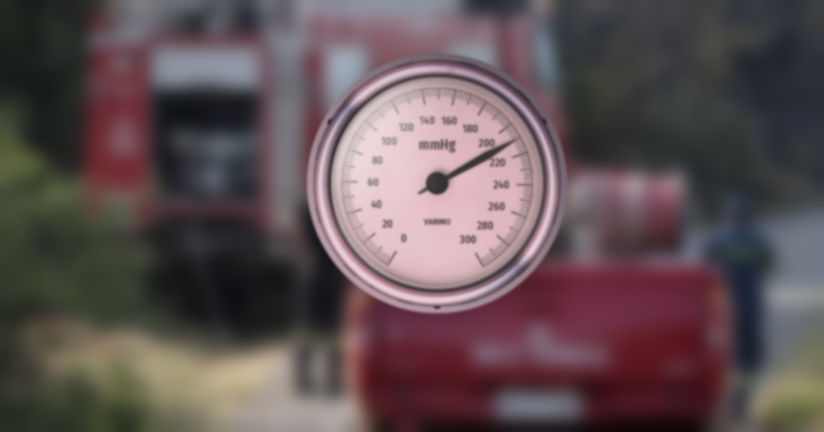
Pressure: mmHg 210
